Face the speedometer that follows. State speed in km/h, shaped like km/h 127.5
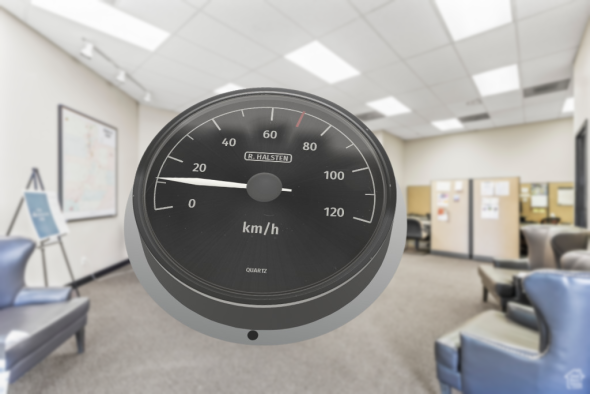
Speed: km/h 10
